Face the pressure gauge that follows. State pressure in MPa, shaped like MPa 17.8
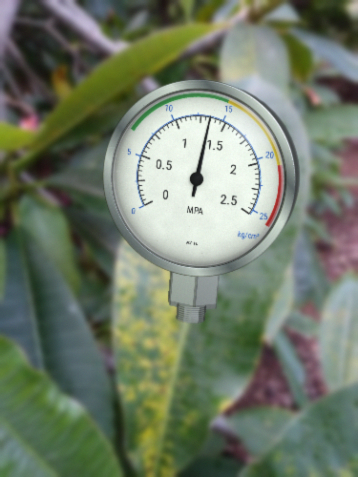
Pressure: MPa 1.35
